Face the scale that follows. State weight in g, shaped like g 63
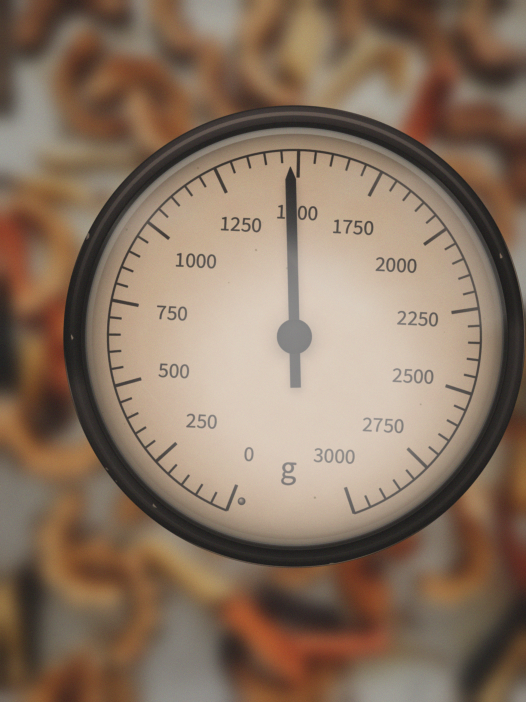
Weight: g 1475
